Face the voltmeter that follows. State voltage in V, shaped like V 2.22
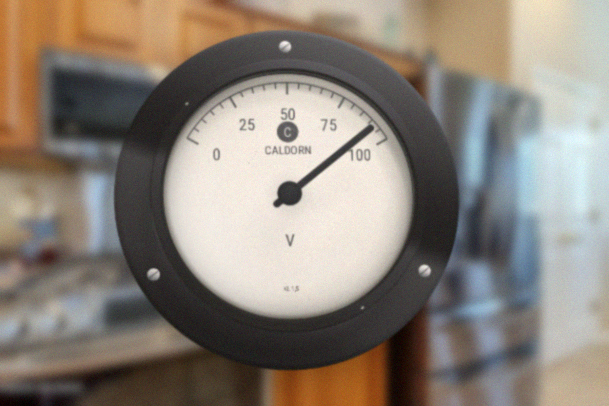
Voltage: V 92.5
